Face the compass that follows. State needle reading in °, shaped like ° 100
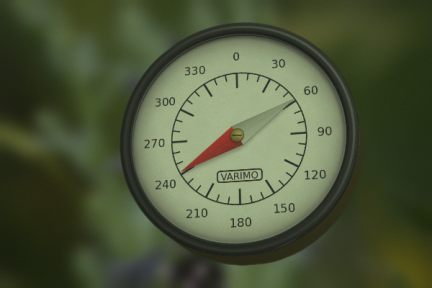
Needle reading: ° 240
